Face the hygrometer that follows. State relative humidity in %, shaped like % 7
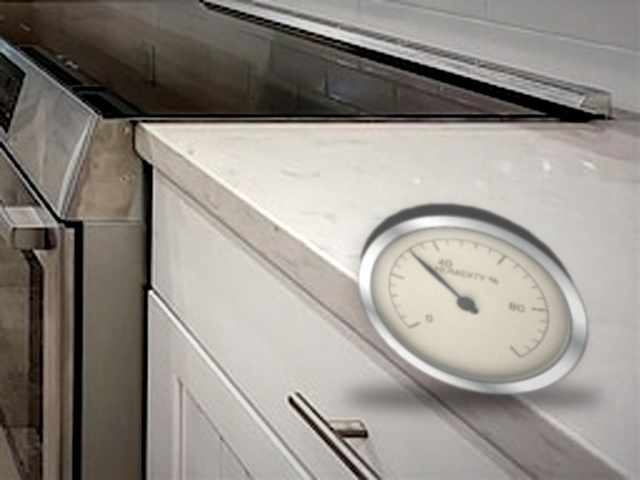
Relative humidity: % 32
